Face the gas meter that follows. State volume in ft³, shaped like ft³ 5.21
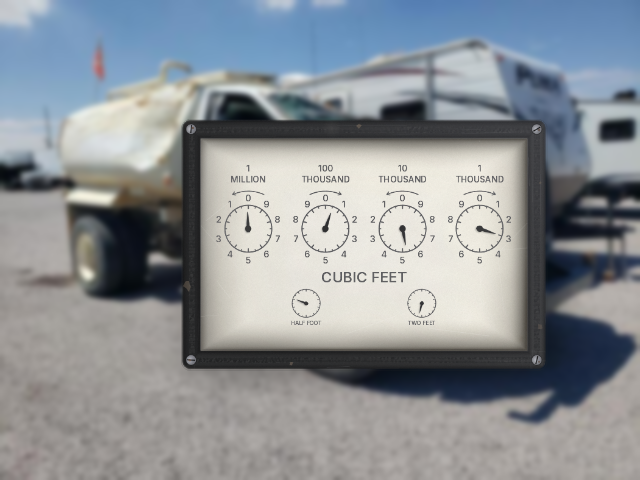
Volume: ft³ 5300
